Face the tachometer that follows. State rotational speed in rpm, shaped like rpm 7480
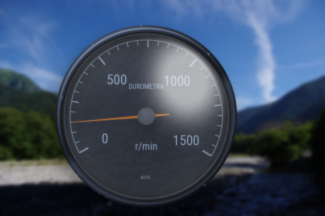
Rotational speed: rpm 150
